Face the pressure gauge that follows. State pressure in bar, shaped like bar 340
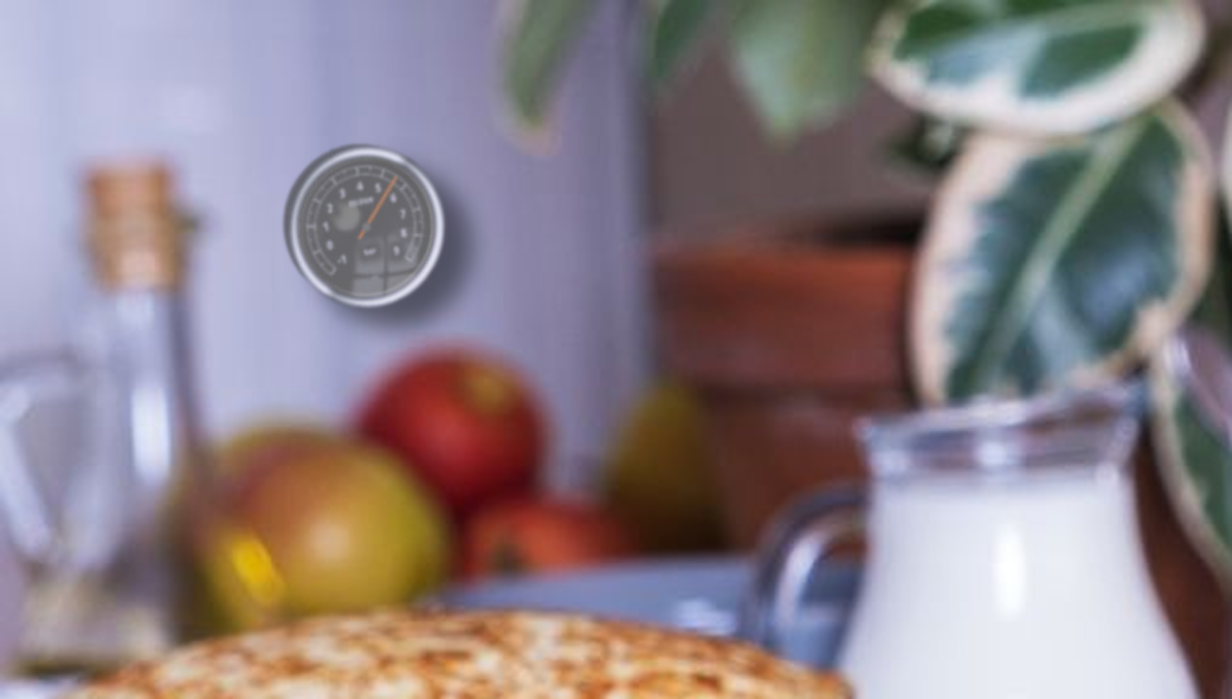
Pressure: bar 5.5
